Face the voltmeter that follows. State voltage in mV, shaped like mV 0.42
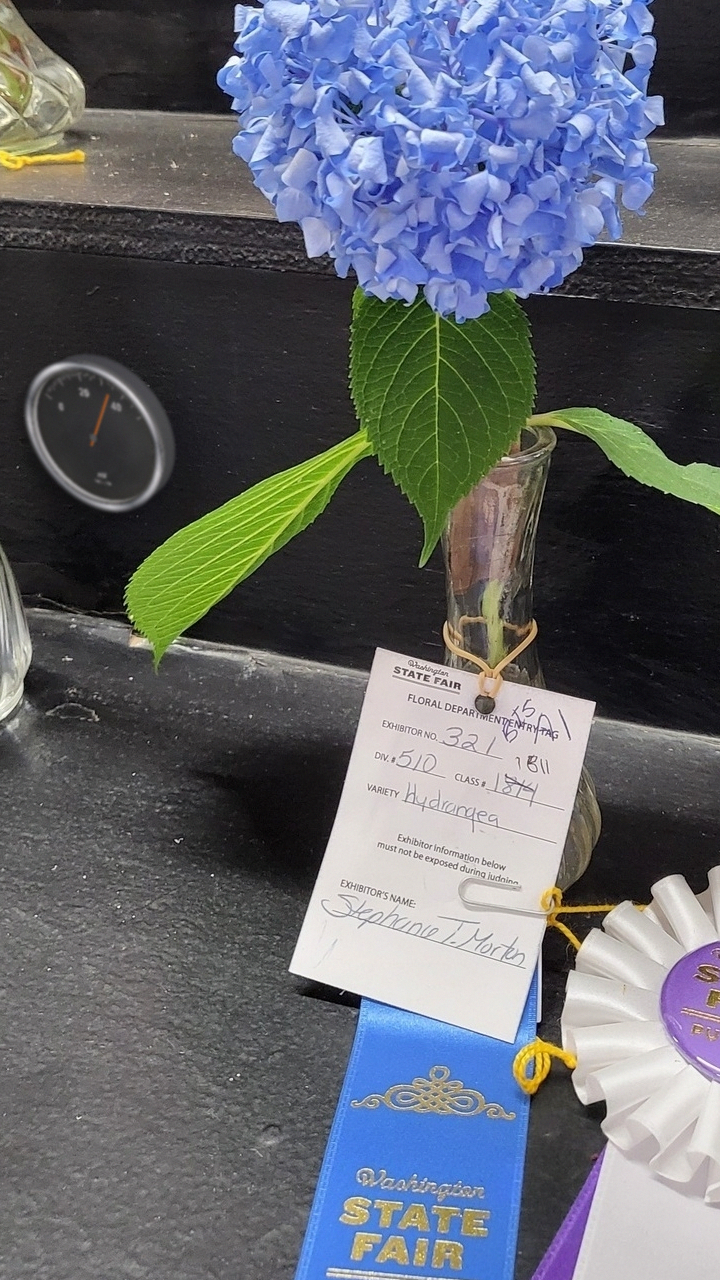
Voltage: mV 35
